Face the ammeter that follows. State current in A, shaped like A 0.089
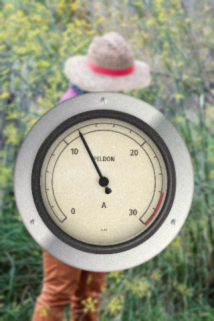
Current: A 12
